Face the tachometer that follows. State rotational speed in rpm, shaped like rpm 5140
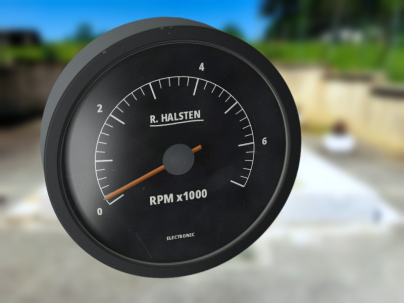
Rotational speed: rpm 200
